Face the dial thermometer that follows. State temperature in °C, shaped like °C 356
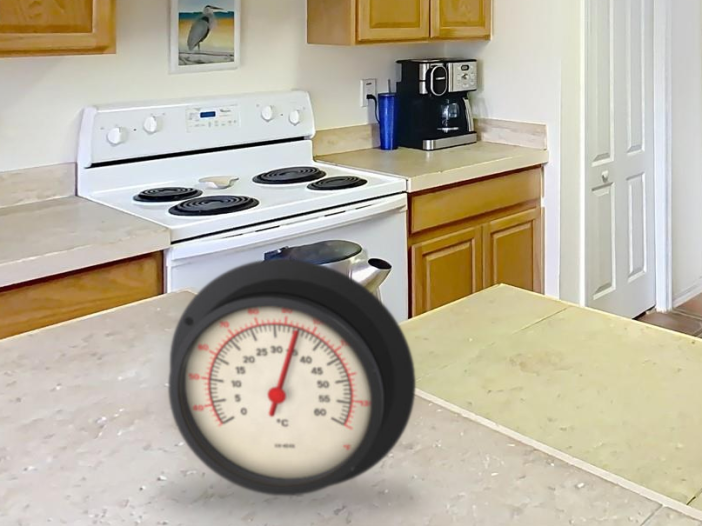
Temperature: °C 35
